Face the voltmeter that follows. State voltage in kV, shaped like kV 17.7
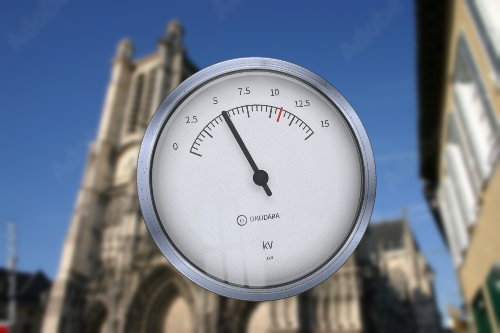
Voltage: kV 5
